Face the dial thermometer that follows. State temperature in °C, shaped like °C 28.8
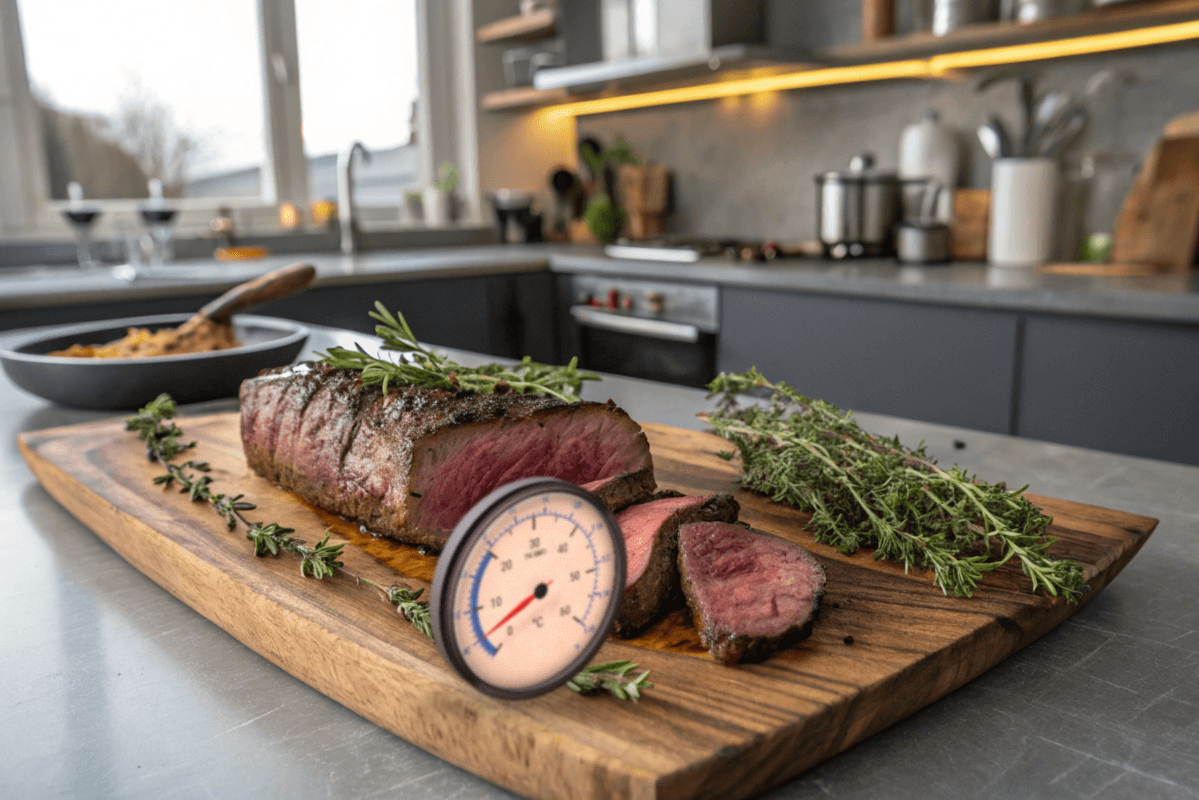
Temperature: °C 5
